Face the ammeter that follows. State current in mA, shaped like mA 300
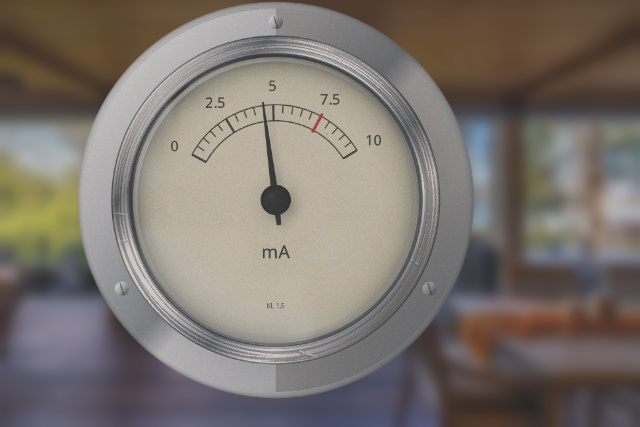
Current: mA 4.5
